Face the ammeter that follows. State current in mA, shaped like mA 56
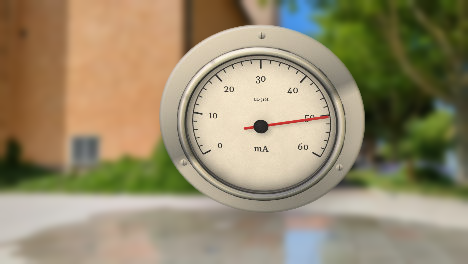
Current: mA 50
